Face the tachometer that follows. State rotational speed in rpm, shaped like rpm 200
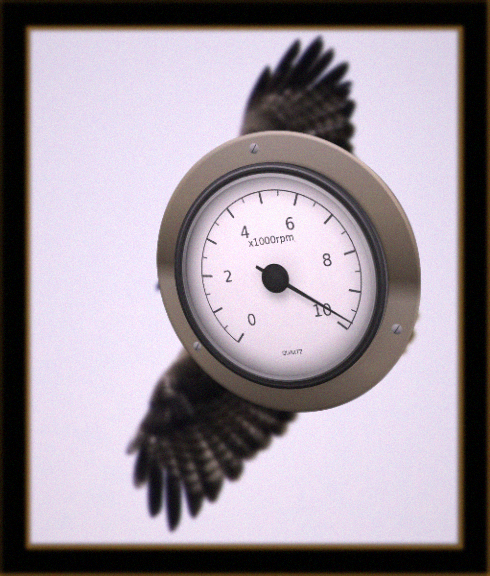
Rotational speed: rpm 9750
